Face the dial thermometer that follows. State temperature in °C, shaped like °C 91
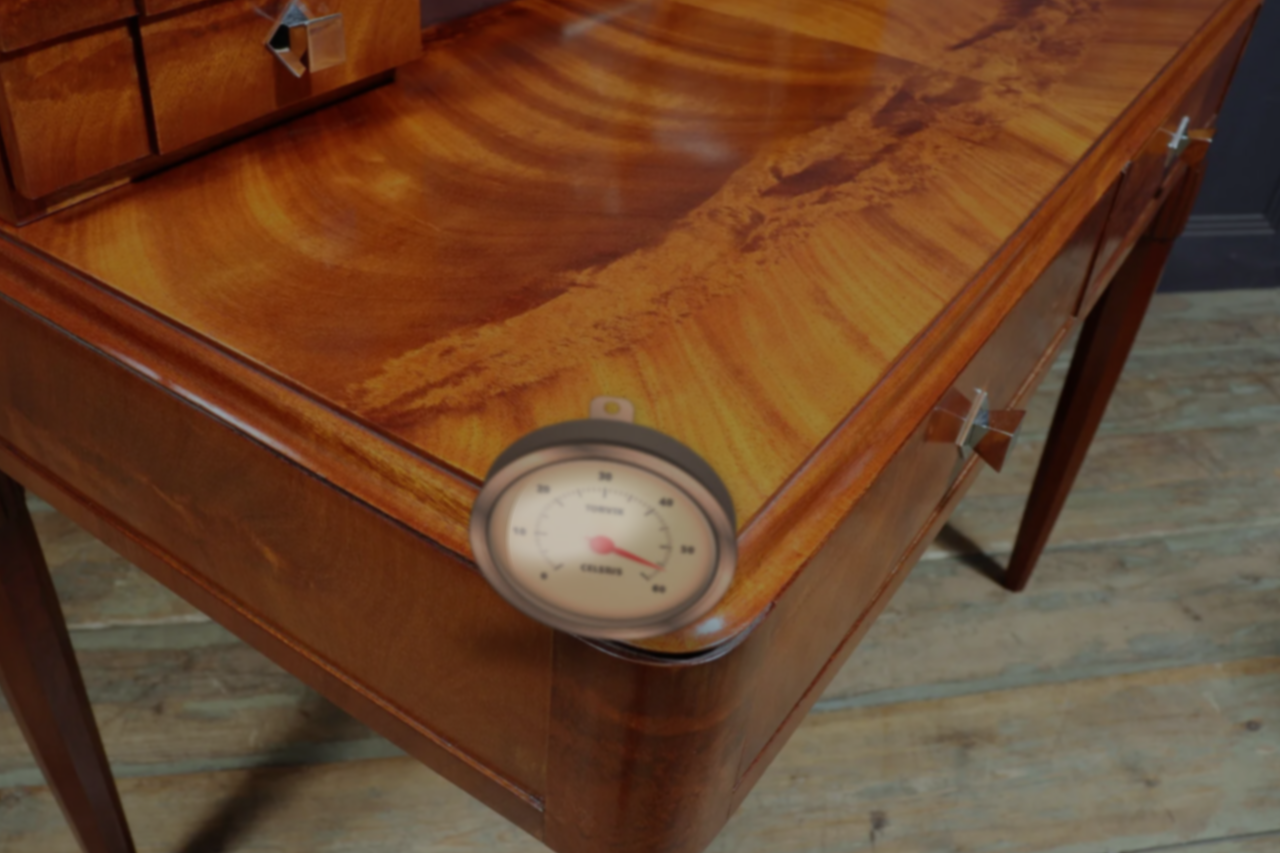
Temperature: °C 55
